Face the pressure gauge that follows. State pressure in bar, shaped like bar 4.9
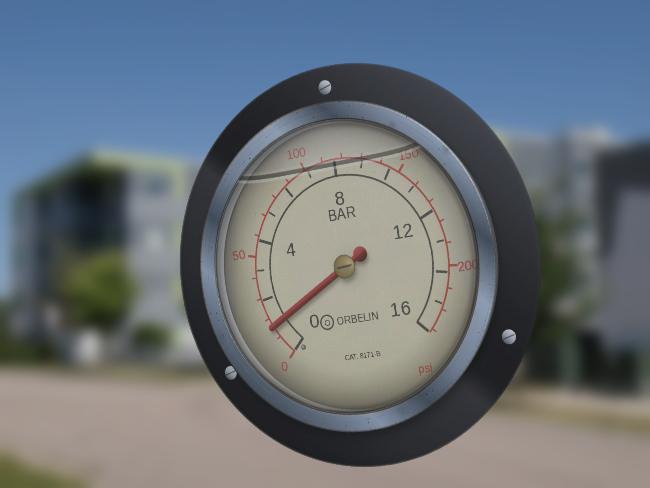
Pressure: bar 1
